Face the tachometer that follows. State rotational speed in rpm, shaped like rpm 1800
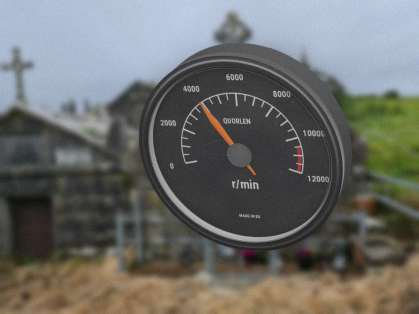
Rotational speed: rpm 4000
